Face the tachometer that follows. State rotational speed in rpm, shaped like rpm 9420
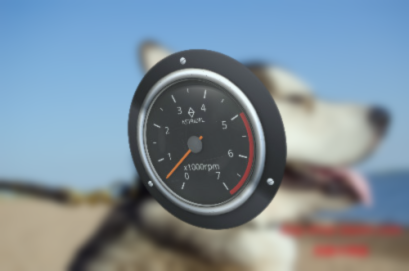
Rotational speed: rpm 500
